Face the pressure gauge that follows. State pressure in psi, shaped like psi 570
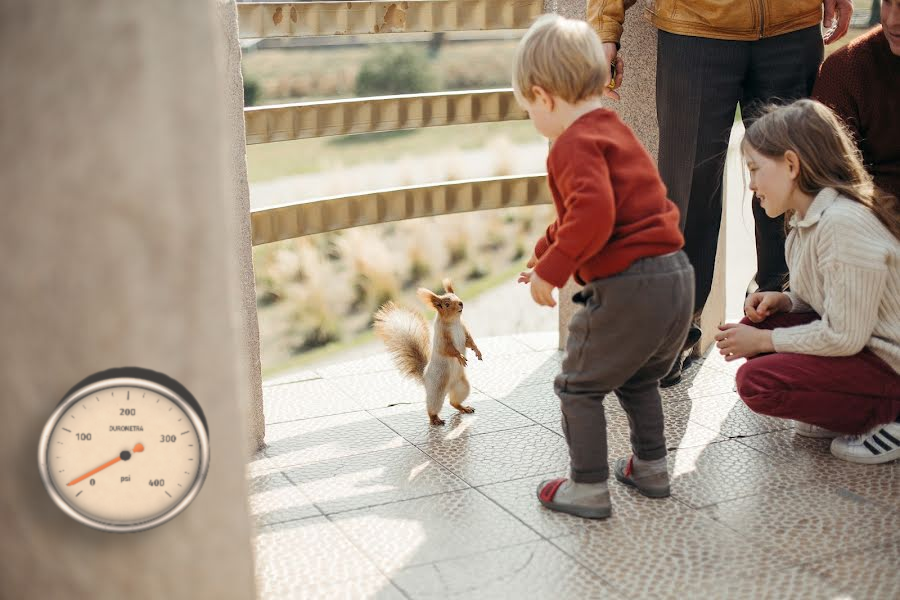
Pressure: psi 20
